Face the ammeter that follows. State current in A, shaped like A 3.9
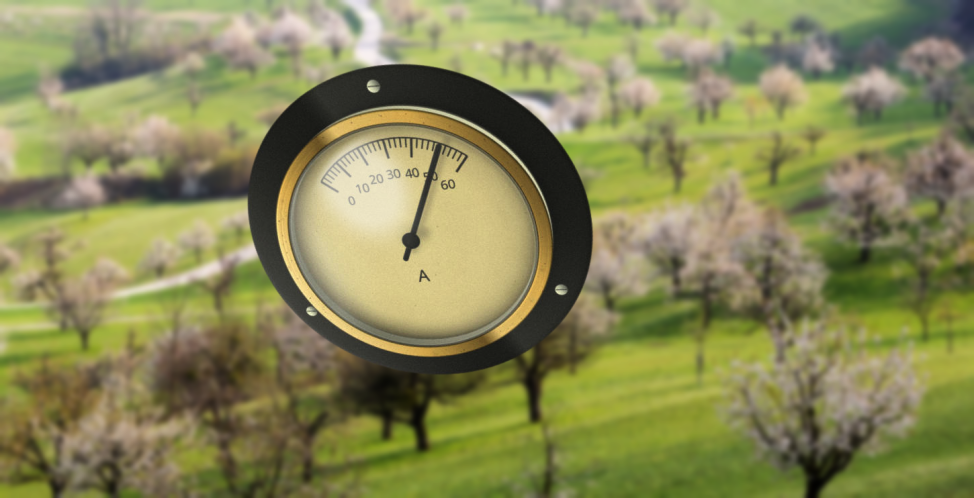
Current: A 50
